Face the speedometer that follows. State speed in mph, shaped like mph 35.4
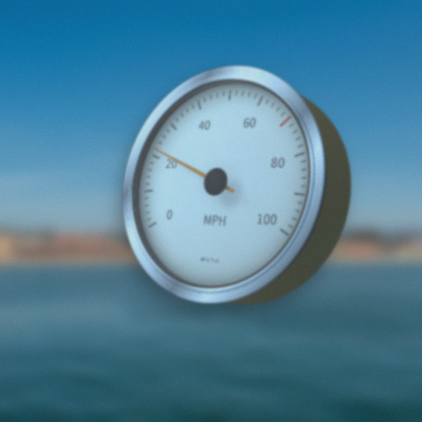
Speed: mph 22
